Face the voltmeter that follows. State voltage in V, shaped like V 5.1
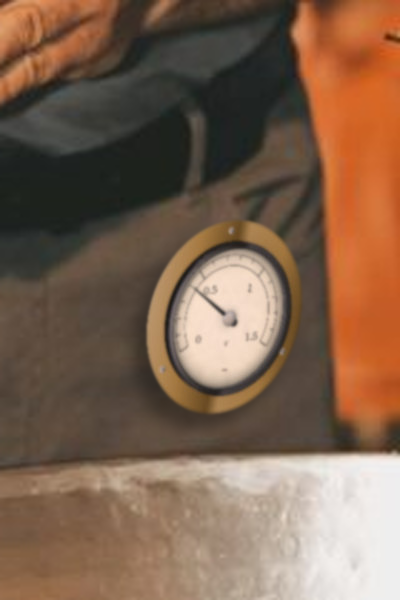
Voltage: V 0.4
